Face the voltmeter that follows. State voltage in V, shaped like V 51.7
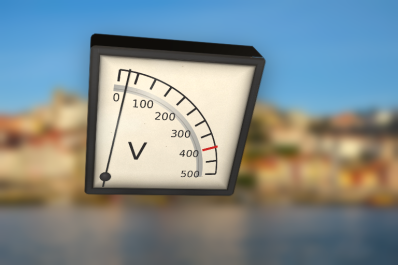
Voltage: V 25
